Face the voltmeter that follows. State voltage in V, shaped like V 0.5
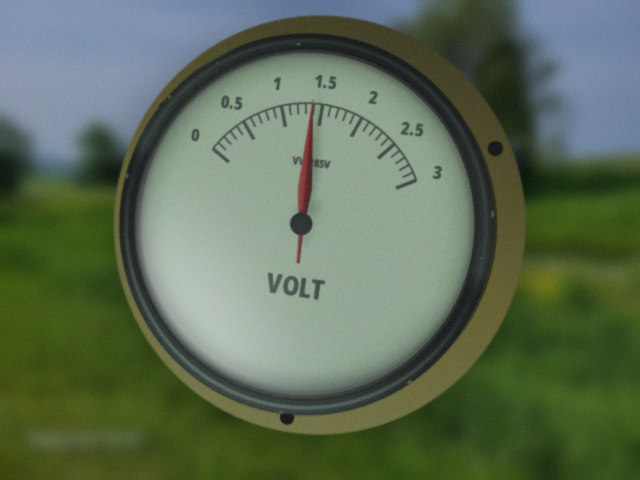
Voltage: V 1.4
